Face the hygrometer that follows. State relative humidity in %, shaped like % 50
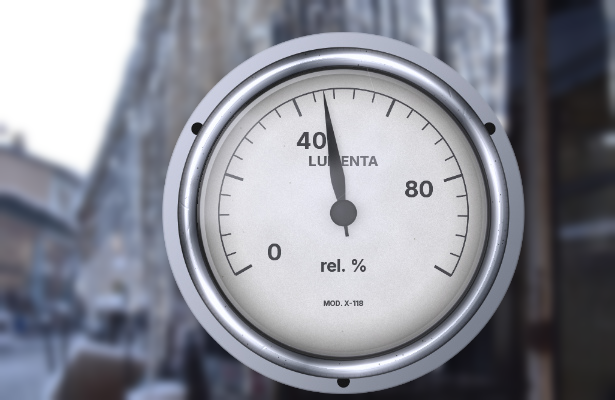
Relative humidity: % 46
